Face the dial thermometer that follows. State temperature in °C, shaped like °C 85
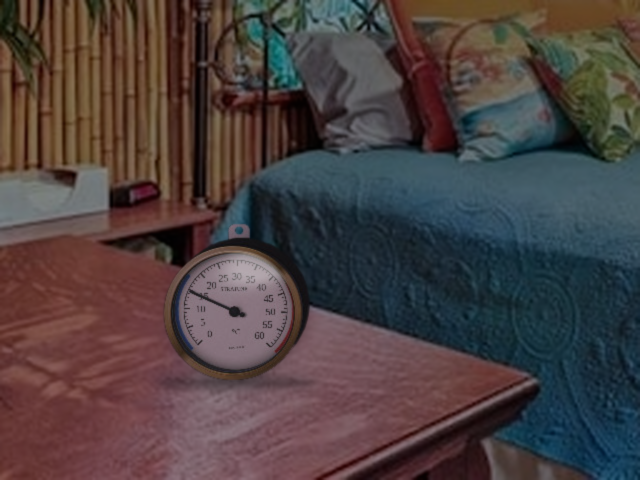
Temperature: °C 15
